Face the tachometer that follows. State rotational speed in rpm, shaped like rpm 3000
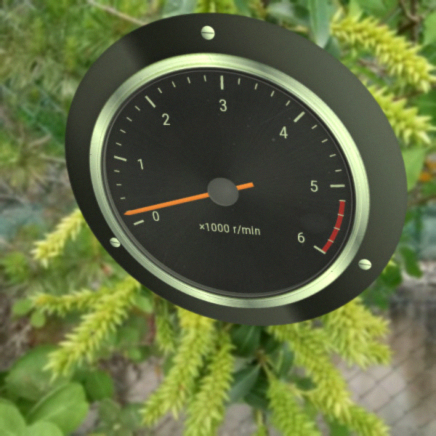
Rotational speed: rpm 200
